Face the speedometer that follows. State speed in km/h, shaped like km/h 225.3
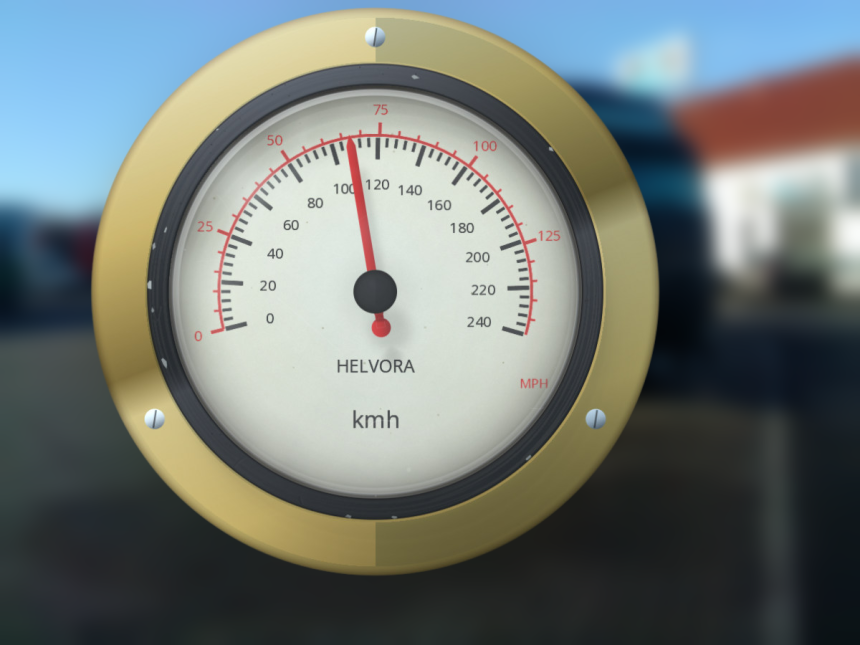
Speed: km/h 108
